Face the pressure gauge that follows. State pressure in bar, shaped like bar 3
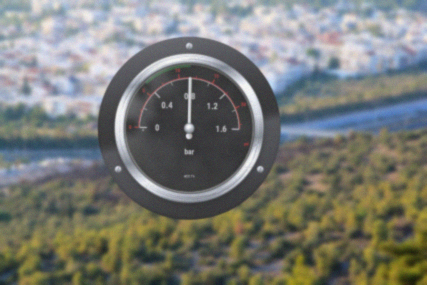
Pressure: bar 0.8
